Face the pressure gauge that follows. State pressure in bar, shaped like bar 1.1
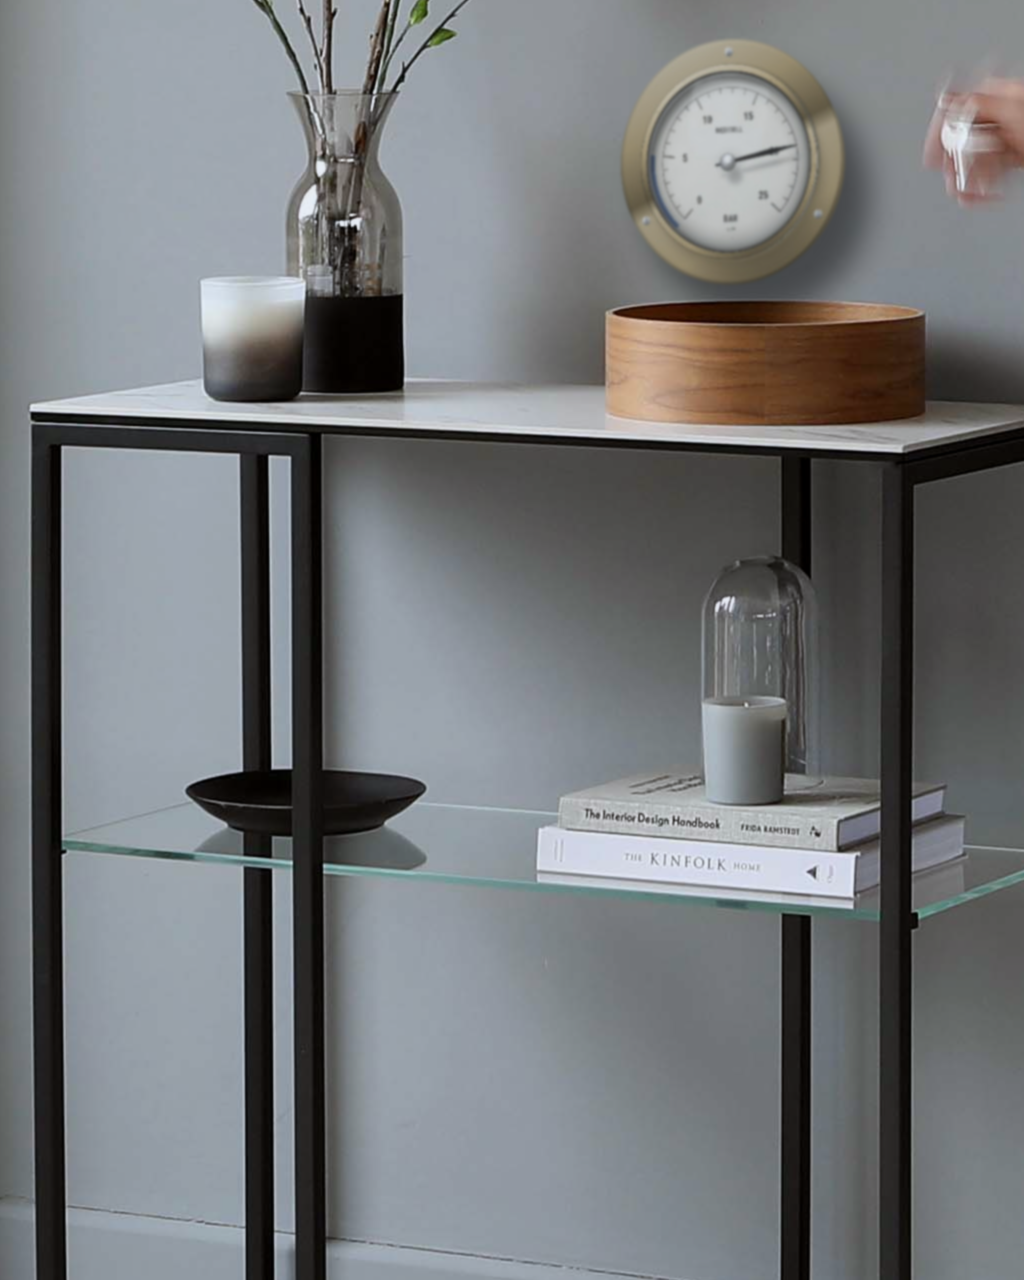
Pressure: bar 20
